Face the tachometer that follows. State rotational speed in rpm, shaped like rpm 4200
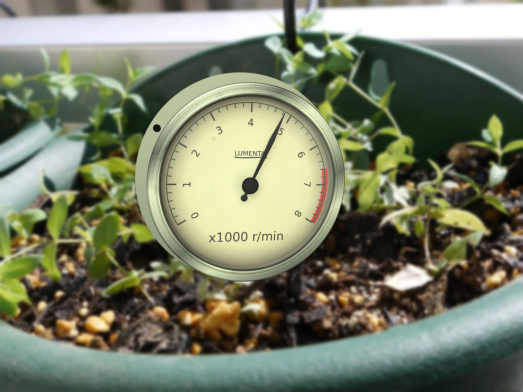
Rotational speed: rpm 4800
